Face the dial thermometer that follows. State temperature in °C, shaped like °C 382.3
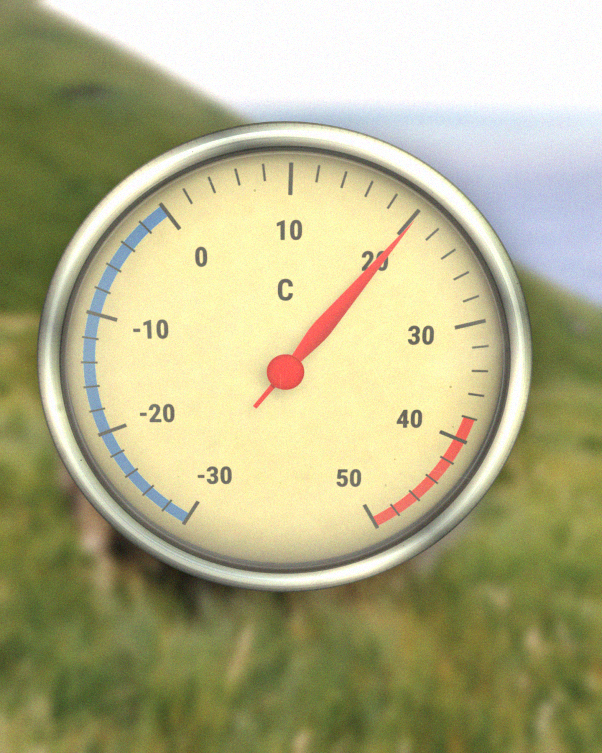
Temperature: °C 20
